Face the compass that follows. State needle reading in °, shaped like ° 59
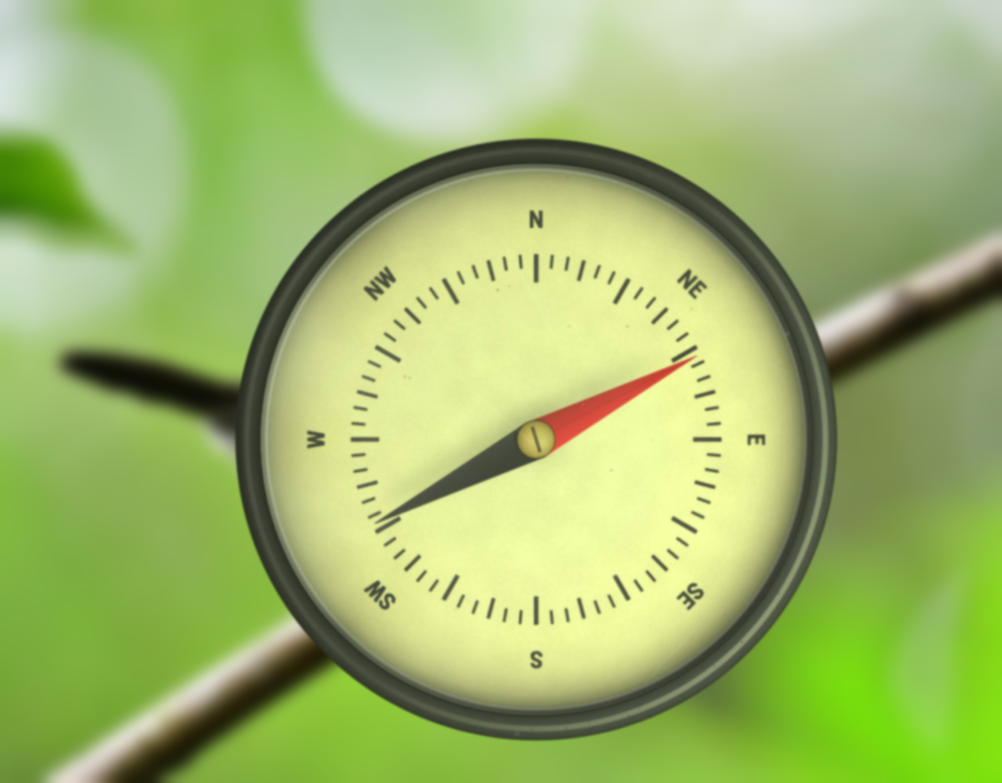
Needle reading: ° 62.5
